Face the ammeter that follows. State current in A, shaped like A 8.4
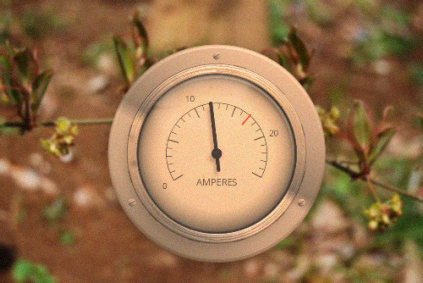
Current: A 12
